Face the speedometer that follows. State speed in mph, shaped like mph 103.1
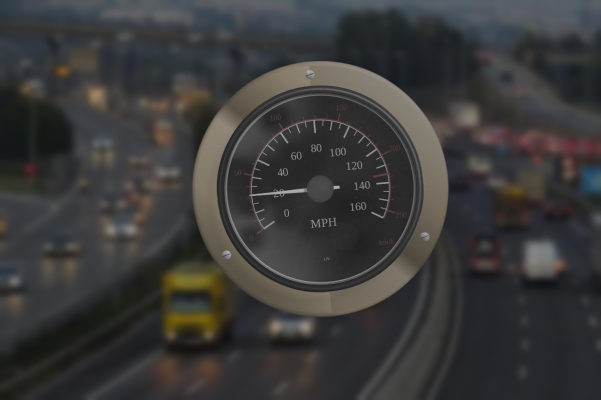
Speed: mph 20
